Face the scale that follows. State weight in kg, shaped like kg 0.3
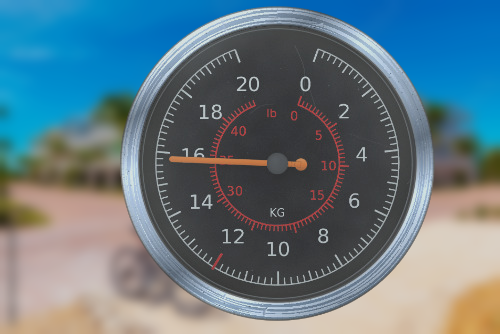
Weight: kg 15.8
